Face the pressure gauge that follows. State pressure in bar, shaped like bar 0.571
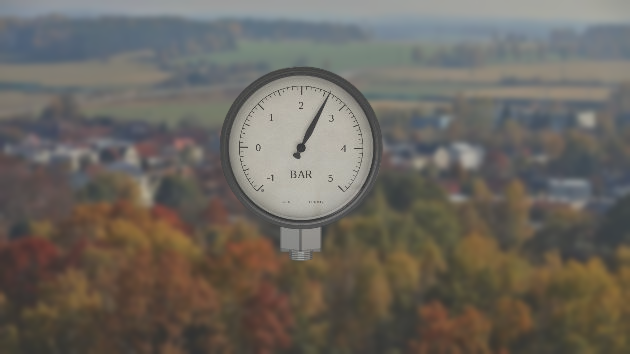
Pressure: bar 2.6
